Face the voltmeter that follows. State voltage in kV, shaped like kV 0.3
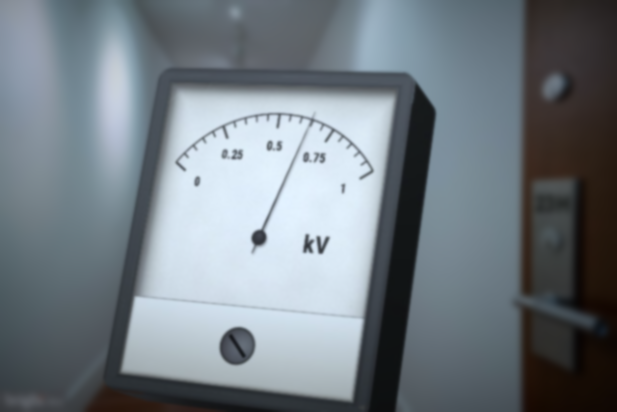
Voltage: kV 0.65
